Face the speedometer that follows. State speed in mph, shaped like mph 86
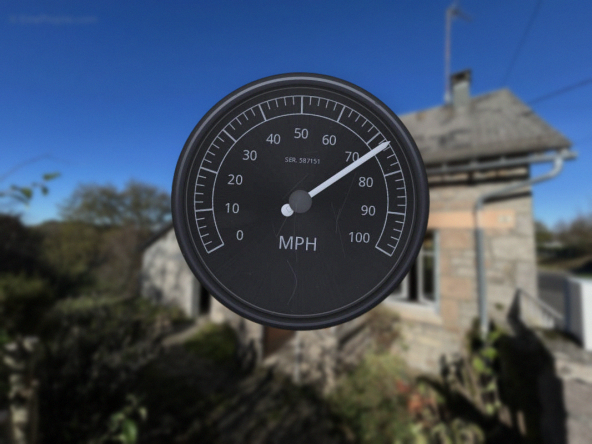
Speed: mph 73
